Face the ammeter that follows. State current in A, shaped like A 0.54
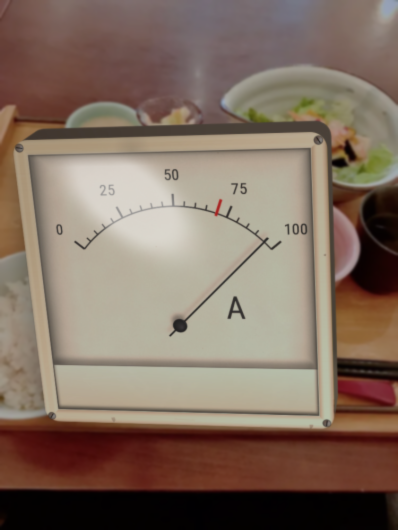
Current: A 95
